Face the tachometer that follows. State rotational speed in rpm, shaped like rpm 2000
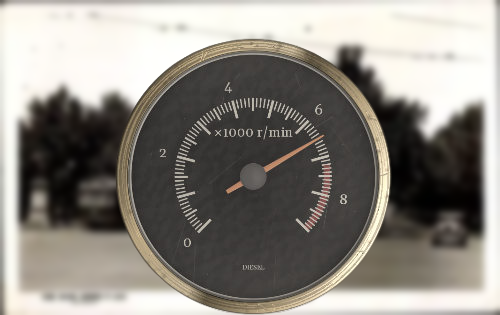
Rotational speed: rpm 6500
